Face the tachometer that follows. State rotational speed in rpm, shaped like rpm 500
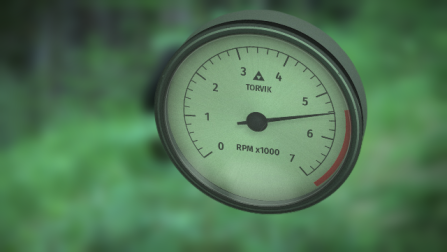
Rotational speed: rpm 5400
